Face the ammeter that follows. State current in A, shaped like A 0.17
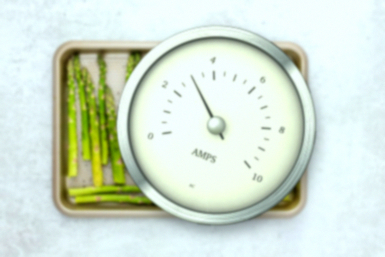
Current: A 3
